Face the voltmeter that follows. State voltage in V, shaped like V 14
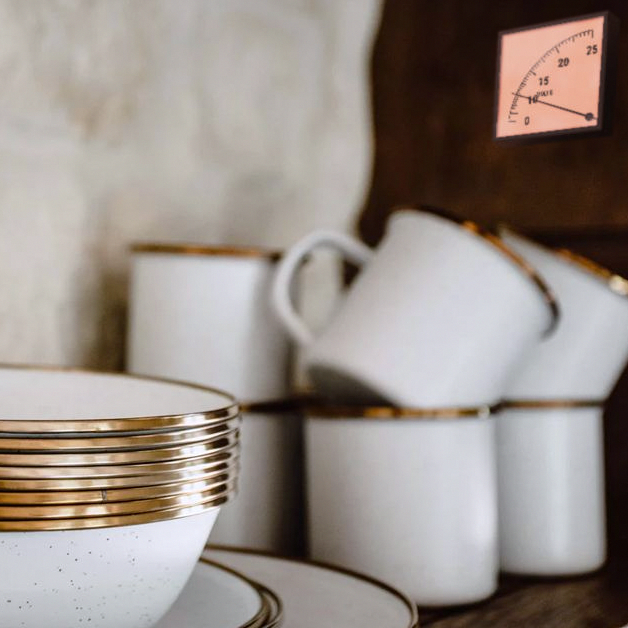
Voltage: V 10
